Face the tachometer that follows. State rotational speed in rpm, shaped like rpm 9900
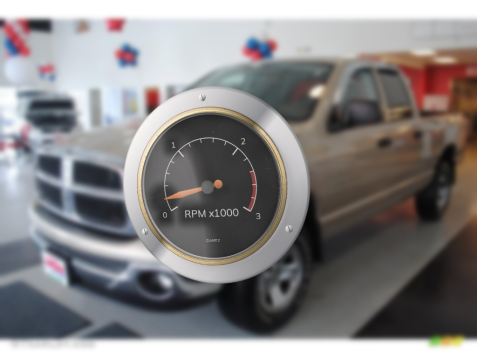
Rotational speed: rpm 200
